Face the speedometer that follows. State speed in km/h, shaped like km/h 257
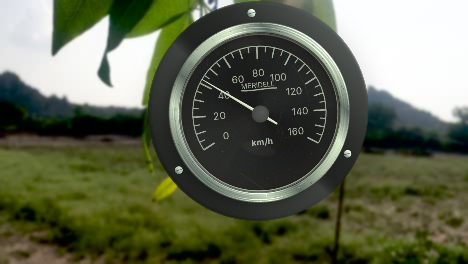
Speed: km/h 42.5
